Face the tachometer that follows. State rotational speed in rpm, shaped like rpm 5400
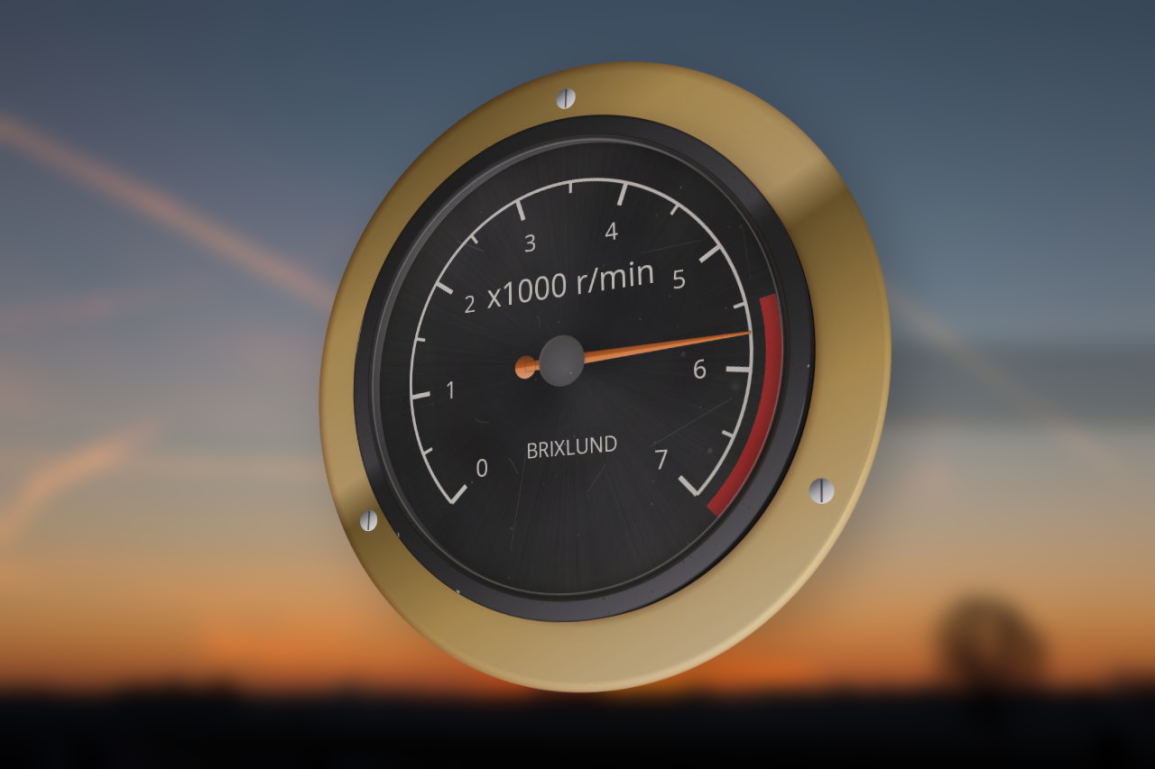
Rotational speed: rpm 5750
